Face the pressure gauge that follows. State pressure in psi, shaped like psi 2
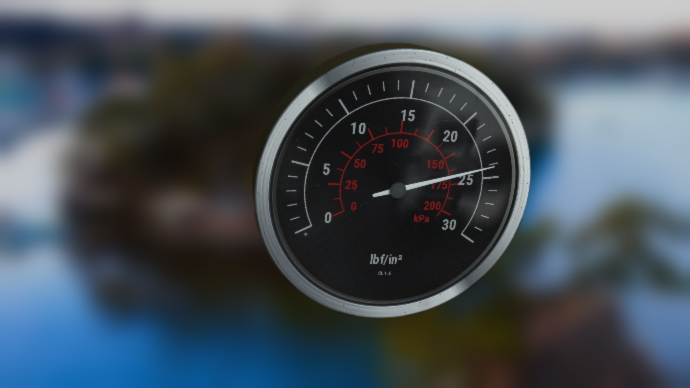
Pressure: psi 24
